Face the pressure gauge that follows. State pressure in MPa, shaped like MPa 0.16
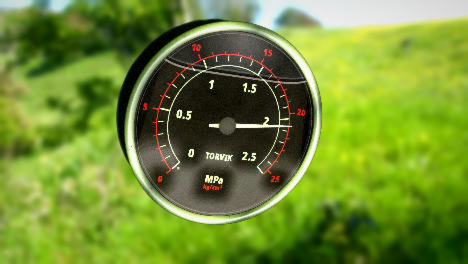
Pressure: MPa 2.05
